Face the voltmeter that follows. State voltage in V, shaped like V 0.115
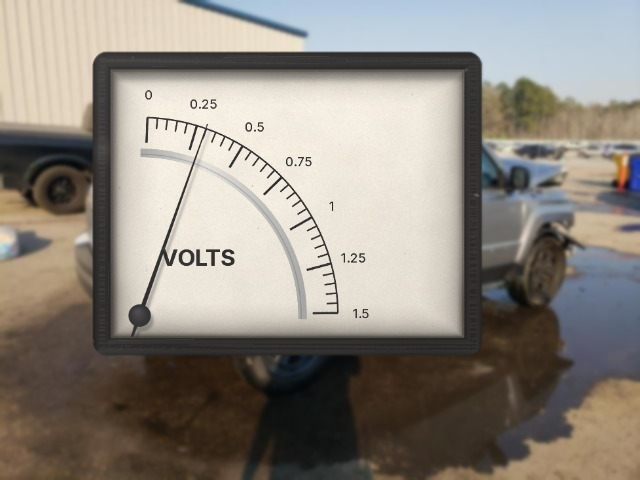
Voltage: V 0.3
